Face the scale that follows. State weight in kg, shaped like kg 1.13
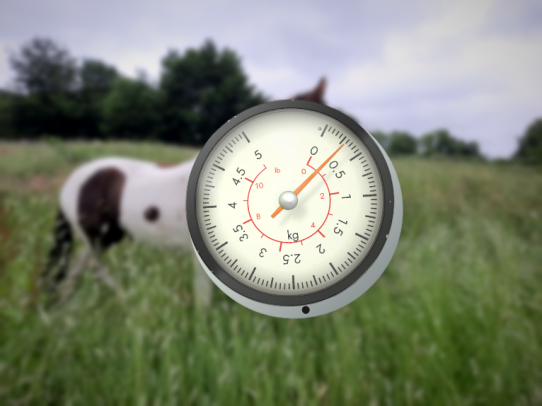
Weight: kg 0.3
